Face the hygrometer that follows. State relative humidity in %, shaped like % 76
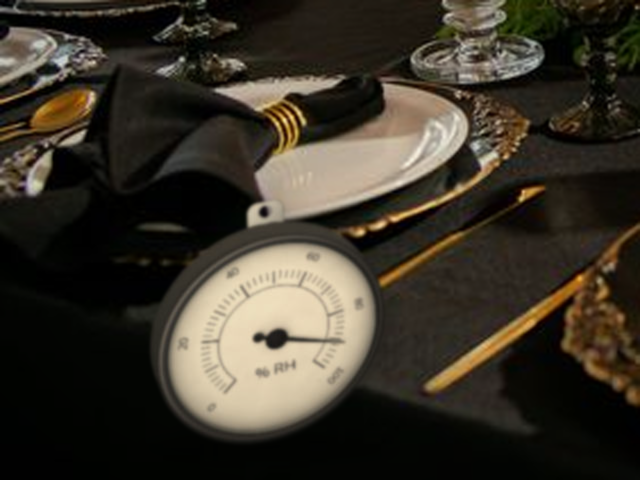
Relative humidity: % 90
